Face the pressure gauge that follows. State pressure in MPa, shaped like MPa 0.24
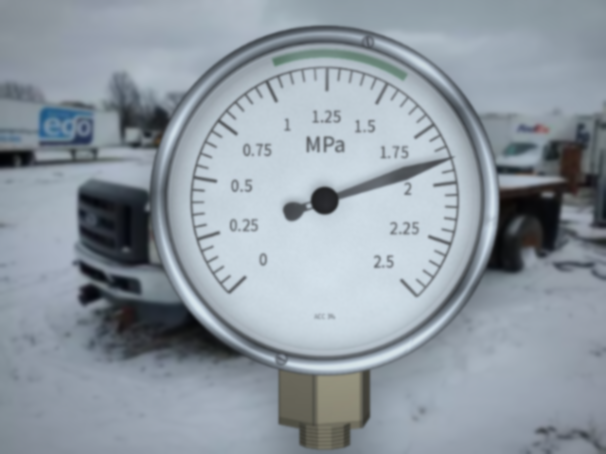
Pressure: MPa 1.9
